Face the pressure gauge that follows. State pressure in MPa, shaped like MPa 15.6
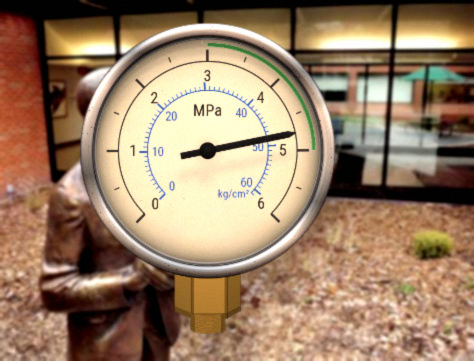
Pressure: MPa 4.75
